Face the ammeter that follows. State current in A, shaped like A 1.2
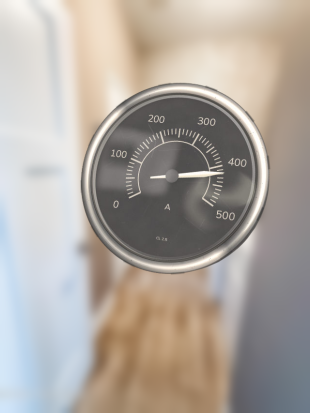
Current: A 420
